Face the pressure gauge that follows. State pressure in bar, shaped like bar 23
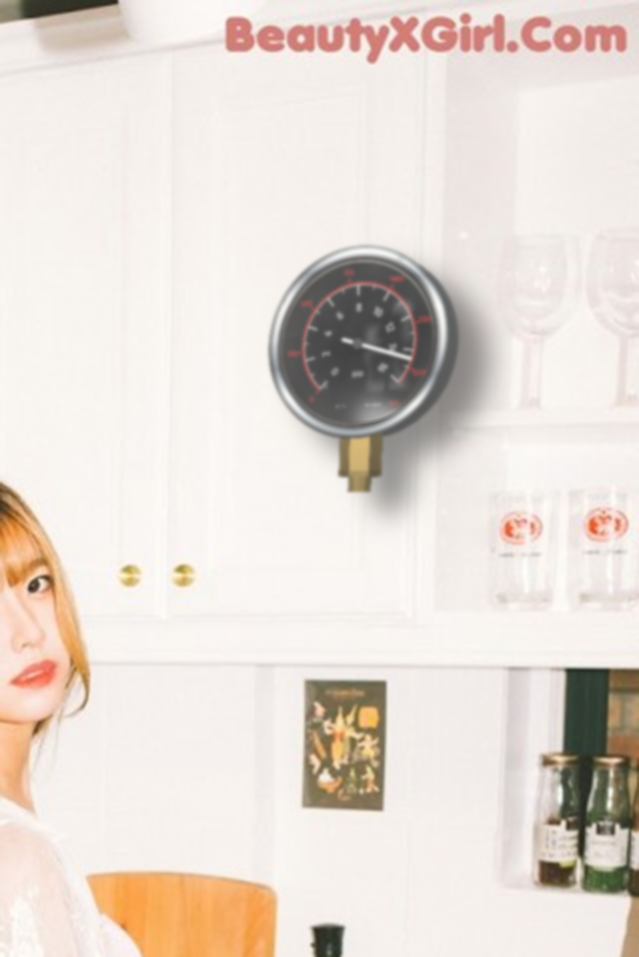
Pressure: bar 14.5
